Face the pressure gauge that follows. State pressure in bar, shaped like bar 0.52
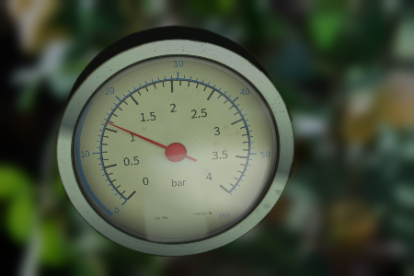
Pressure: bar 1.1
